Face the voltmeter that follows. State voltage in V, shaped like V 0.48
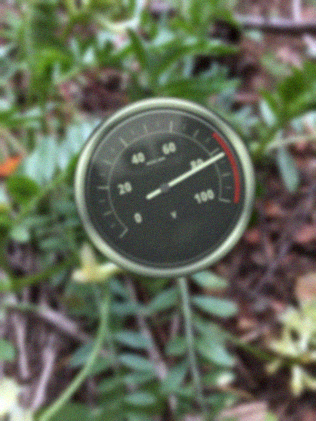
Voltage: V 82.5
